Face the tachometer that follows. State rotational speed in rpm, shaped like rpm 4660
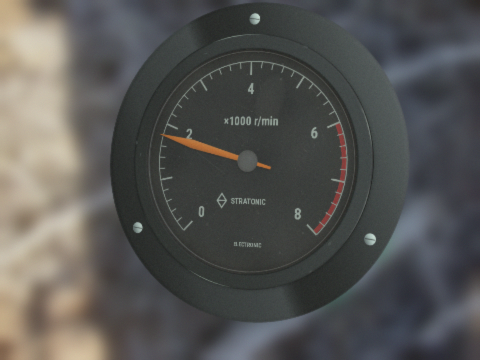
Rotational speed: rpm 1800
